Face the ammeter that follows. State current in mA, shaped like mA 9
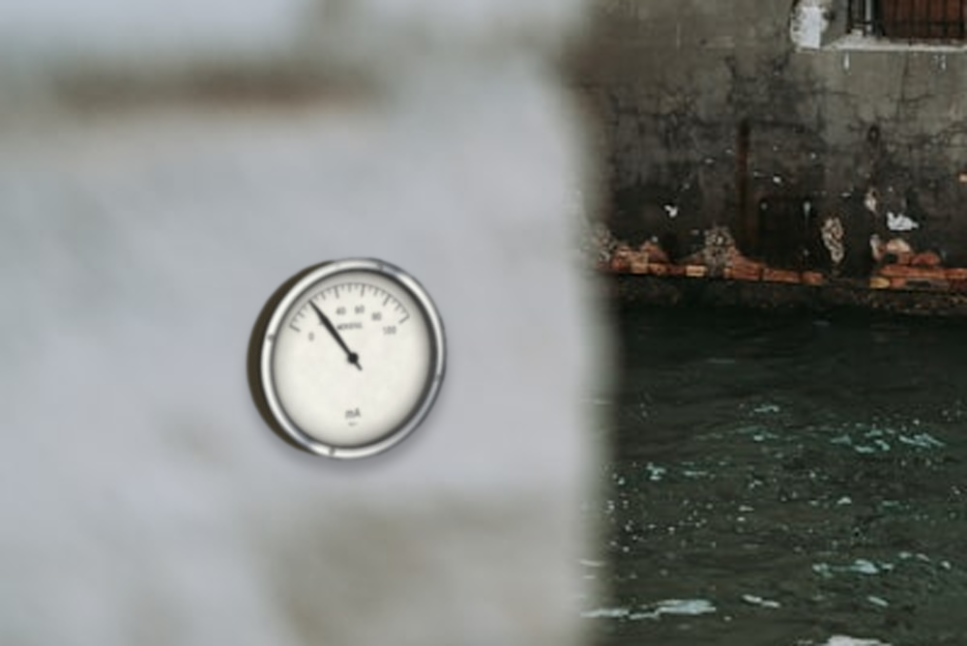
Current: mA 20
